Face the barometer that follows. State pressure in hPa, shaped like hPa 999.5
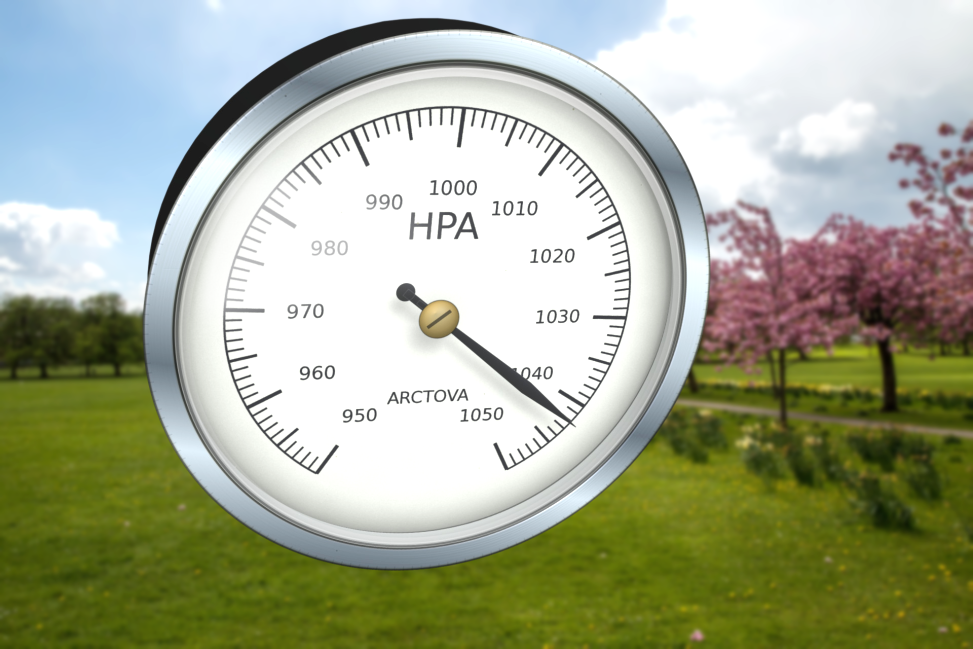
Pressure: hPa 1042
